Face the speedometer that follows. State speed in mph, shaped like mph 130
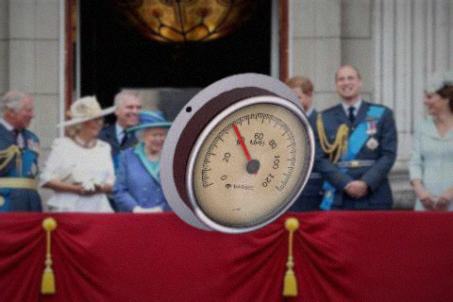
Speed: mph 40
